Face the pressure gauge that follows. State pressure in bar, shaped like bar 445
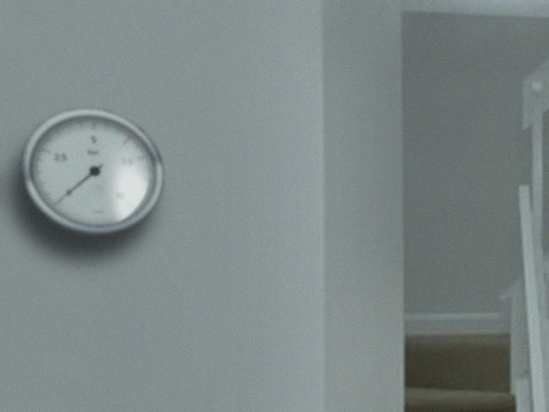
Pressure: bar 0
